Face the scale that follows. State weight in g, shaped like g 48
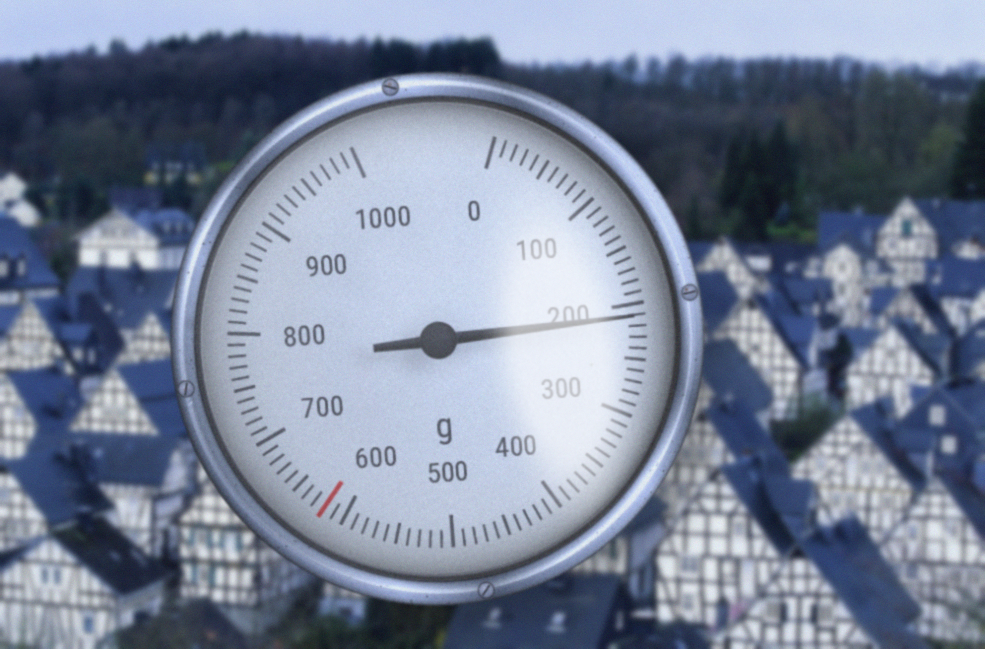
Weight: g 210
